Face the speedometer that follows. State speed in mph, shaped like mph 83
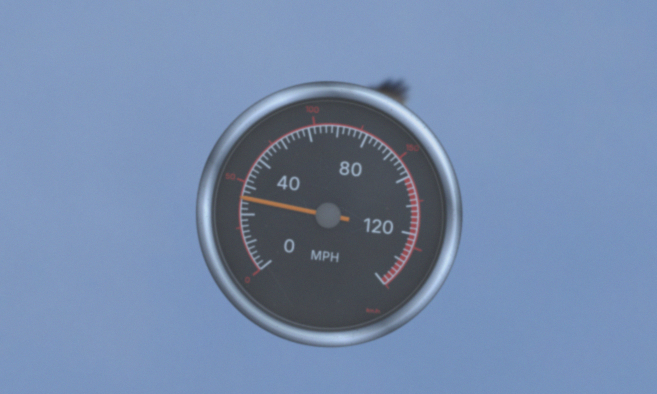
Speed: mph 26
